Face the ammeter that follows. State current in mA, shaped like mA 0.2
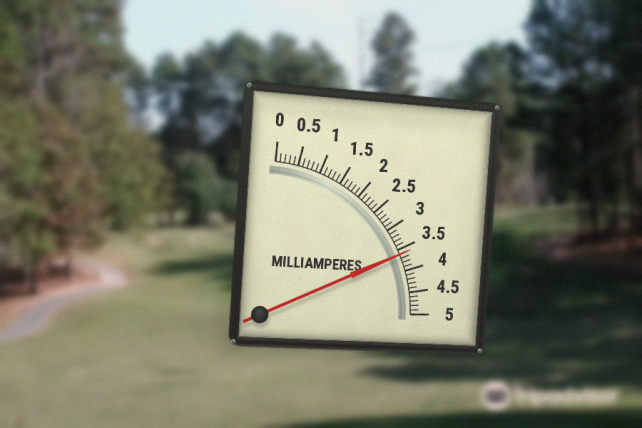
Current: mA 3.6
